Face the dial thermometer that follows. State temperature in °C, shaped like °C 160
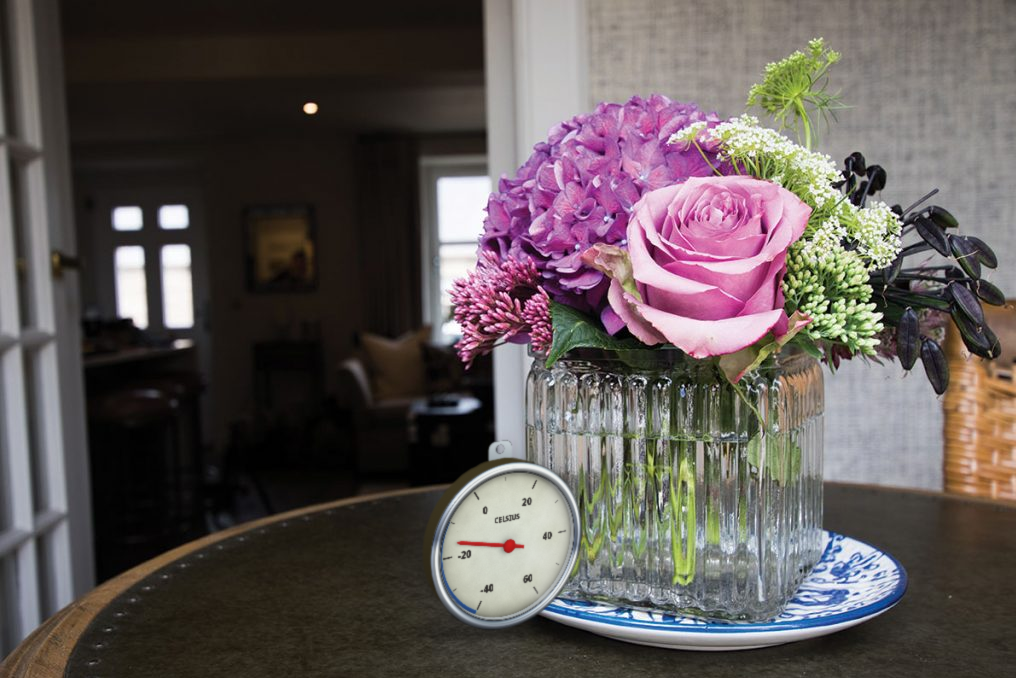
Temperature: °C -15
